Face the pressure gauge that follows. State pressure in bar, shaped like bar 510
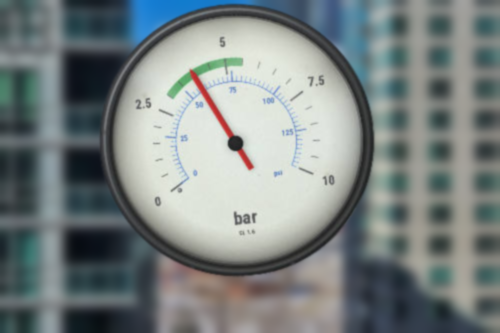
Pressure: bar 4
